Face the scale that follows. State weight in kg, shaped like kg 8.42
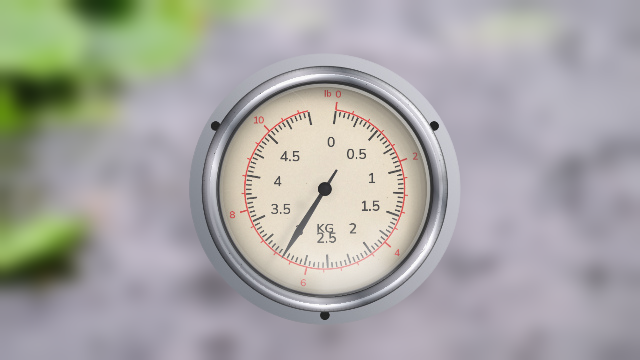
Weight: kg 3
